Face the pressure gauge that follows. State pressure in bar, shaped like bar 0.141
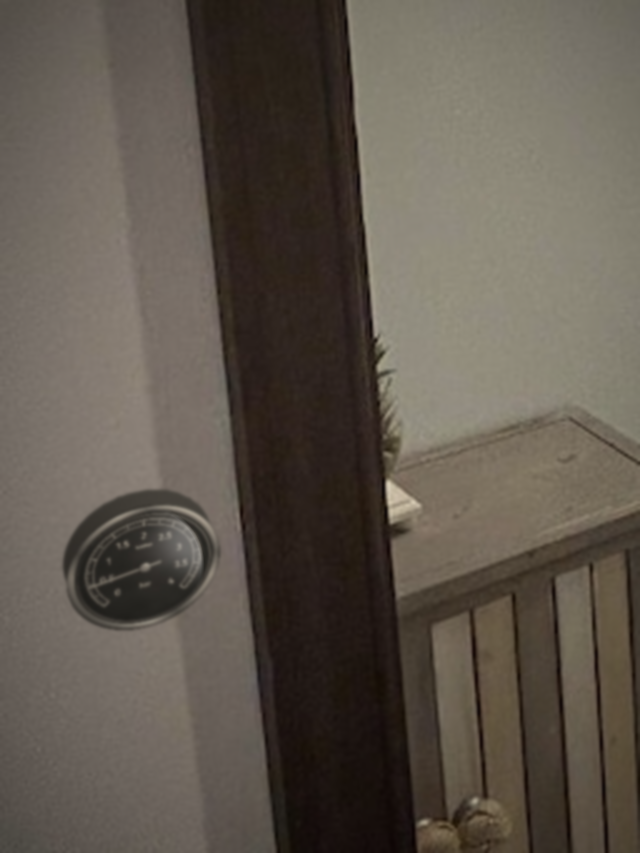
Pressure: bar 0.5
